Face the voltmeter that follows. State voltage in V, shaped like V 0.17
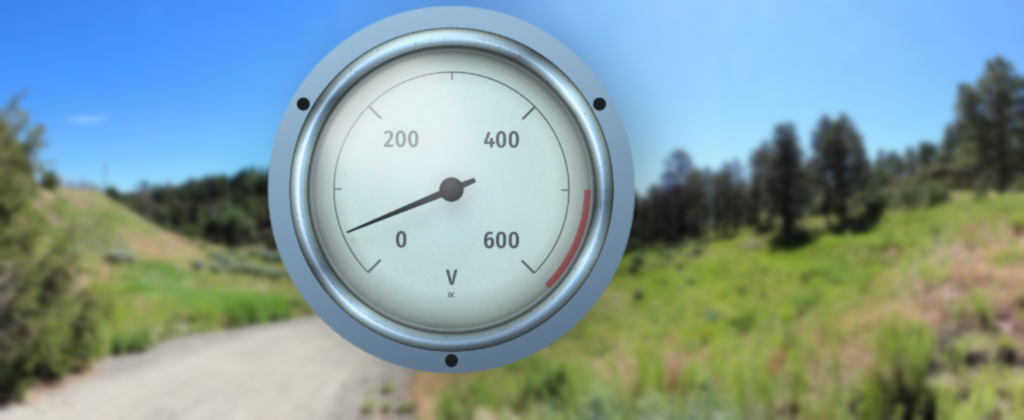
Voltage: V 50
